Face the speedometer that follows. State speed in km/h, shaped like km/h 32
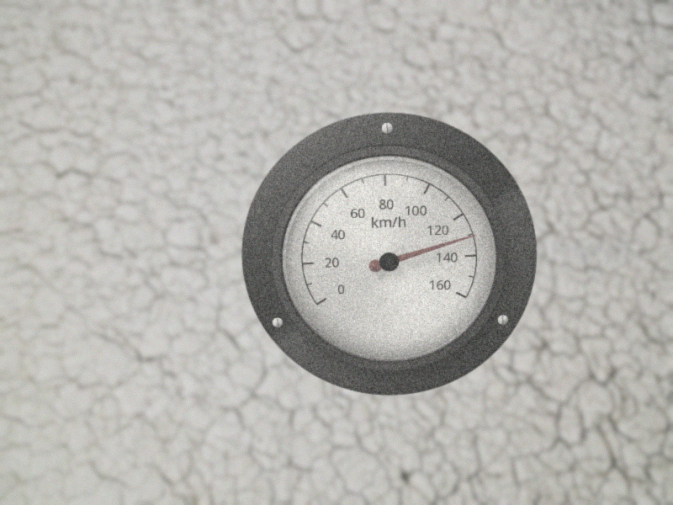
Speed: km/h 130
